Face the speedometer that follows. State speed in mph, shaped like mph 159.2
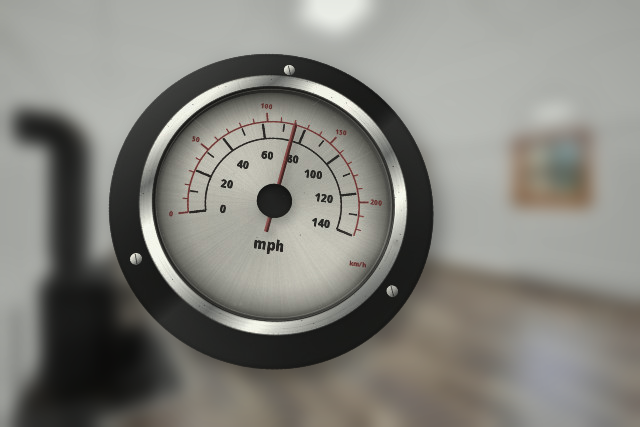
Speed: mph 75
